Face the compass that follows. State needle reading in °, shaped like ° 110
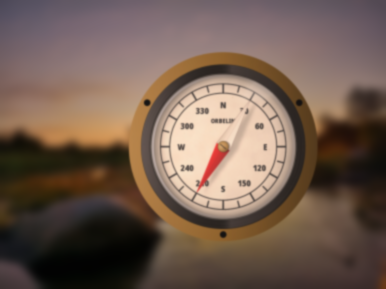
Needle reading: ° 210
